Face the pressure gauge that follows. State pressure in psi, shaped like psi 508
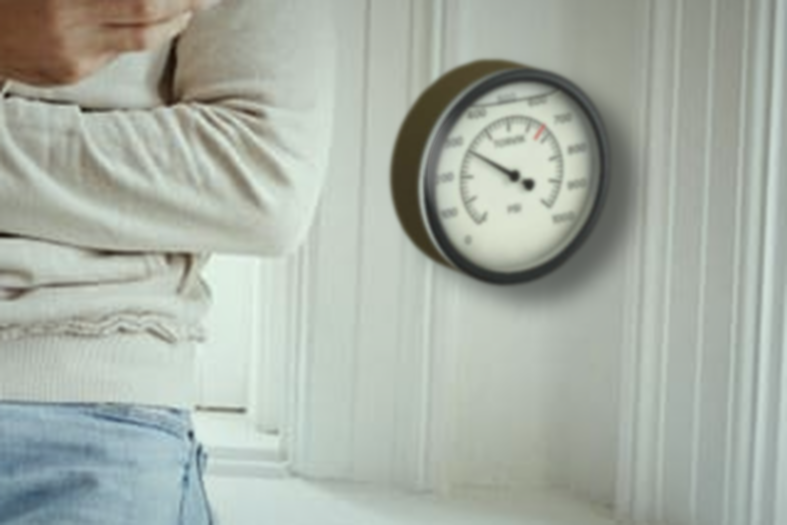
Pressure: psi 300
